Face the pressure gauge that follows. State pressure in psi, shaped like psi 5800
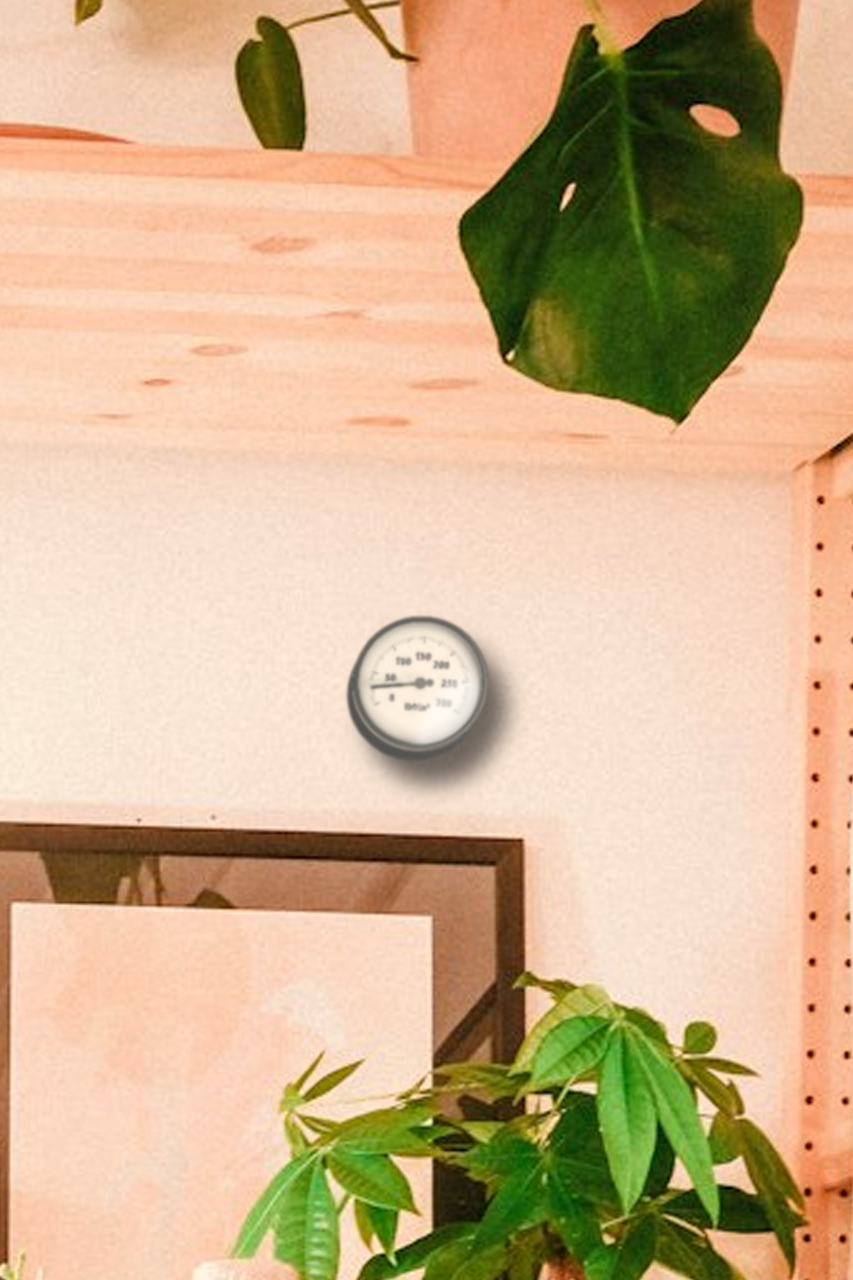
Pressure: psi 25
